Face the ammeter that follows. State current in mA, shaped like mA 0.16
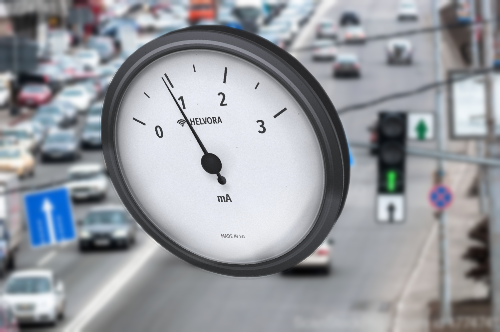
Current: mA 1
